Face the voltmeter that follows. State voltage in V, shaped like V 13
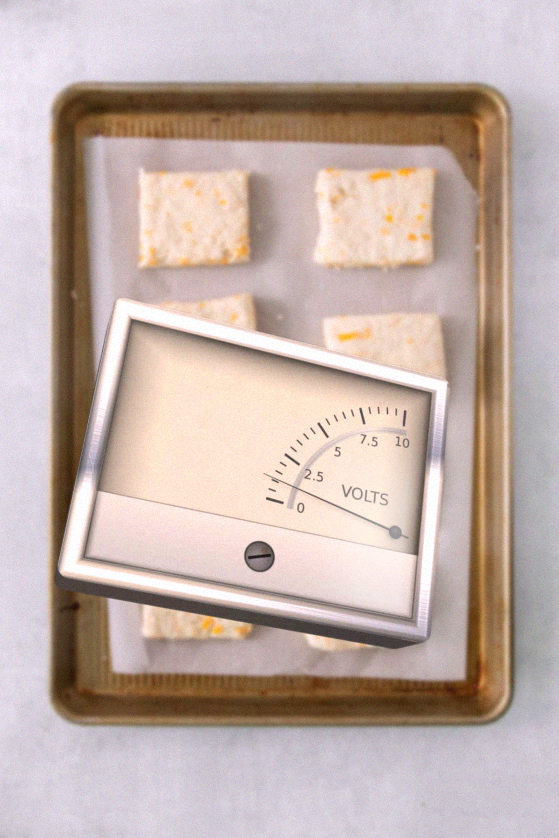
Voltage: V 1
